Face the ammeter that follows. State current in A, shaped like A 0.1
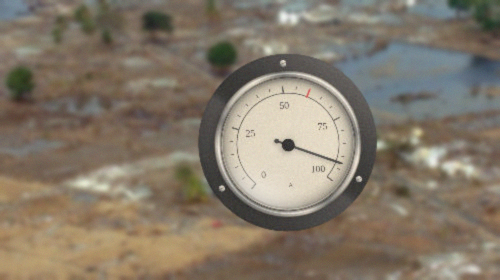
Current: A 92.5
